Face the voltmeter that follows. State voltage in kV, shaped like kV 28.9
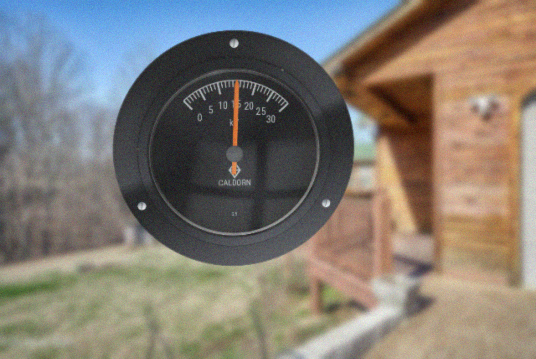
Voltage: kV 15
